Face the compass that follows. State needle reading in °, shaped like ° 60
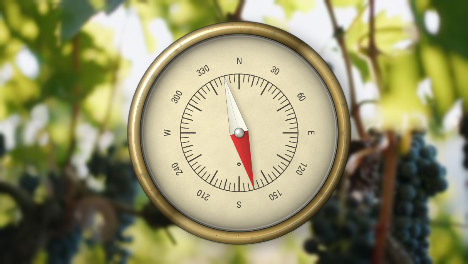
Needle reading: ° 165
